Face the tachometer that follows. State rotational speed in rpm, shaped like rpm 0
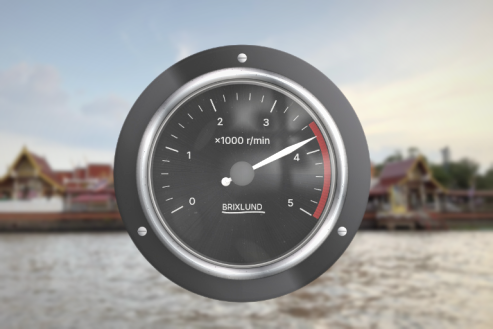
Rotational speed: rpm 3800
